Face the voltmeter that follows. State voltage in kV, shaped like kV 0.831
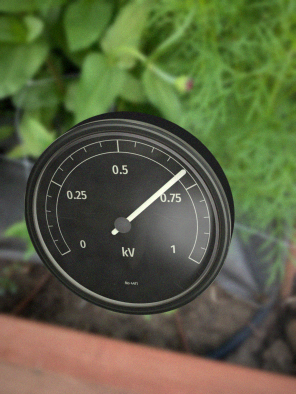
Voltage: kV 0.7
